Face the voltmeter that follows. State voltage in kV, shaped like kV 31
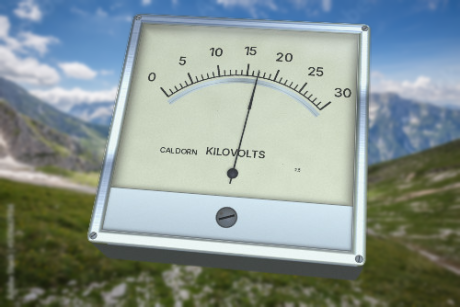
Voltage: kV 17
